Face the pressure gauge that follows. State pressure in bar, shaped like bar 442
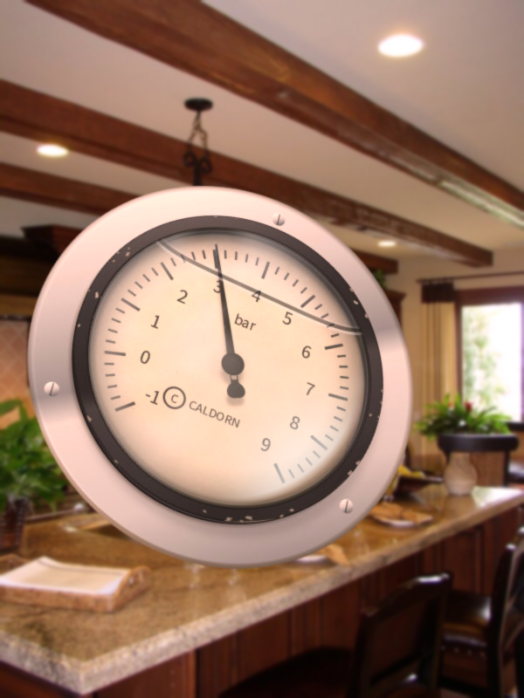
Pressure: bar 3
